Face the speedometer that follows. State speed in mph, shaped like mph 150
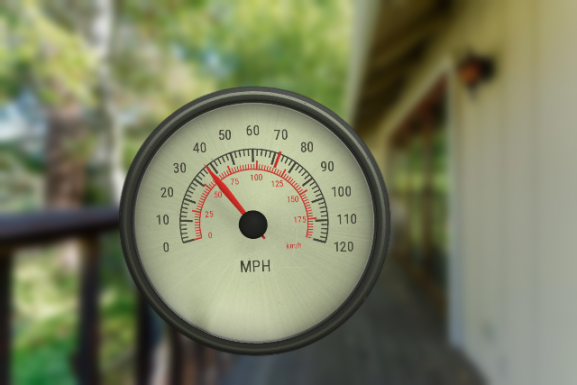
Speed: mph 38
